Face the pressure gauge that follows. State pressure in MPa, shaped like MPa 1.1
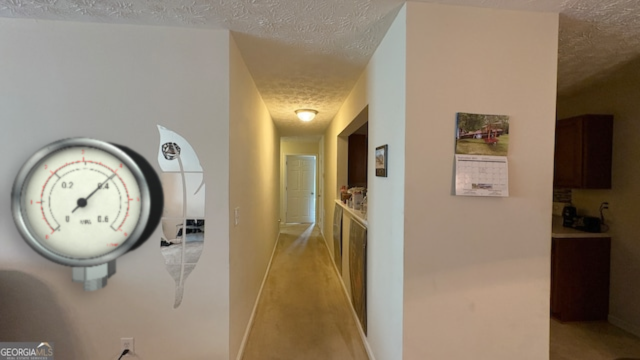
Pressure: MPa 0.4
